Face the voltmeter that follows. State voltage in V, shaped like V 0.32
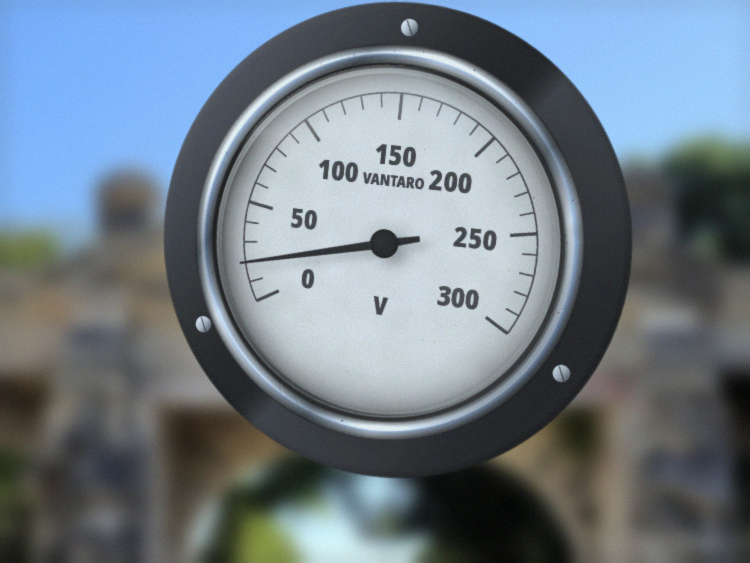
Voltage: V 20
